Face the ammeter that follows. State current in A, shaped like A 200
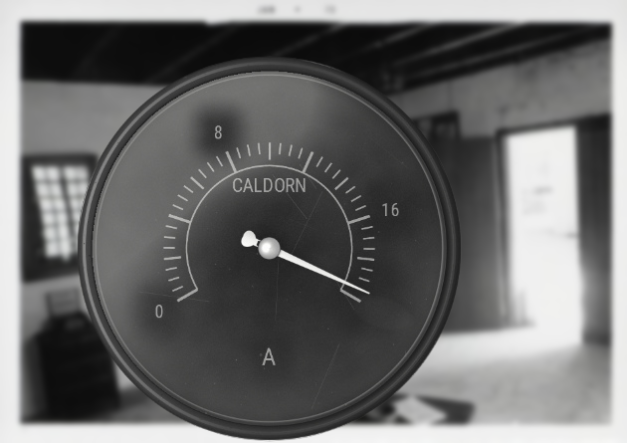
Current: A 19.5
